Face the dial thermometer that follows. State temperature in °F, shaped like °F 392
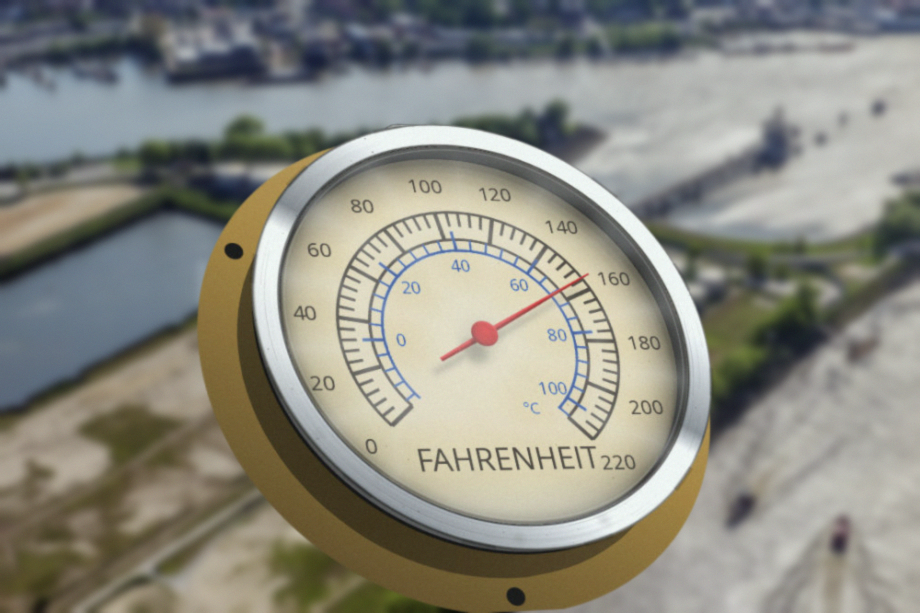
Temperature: °F 156
